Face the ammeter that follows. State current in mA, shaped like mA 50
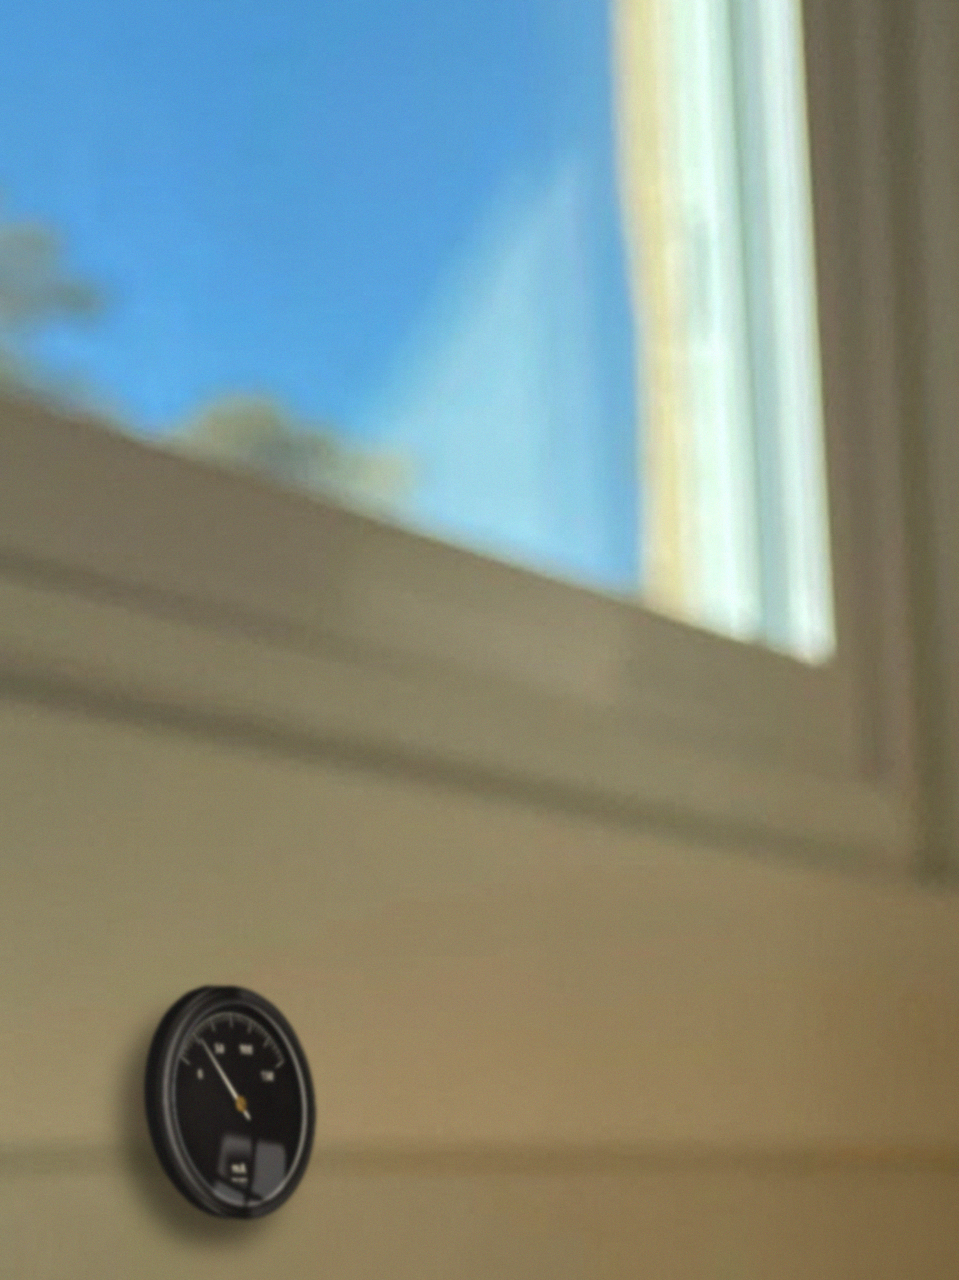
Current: mA 25
